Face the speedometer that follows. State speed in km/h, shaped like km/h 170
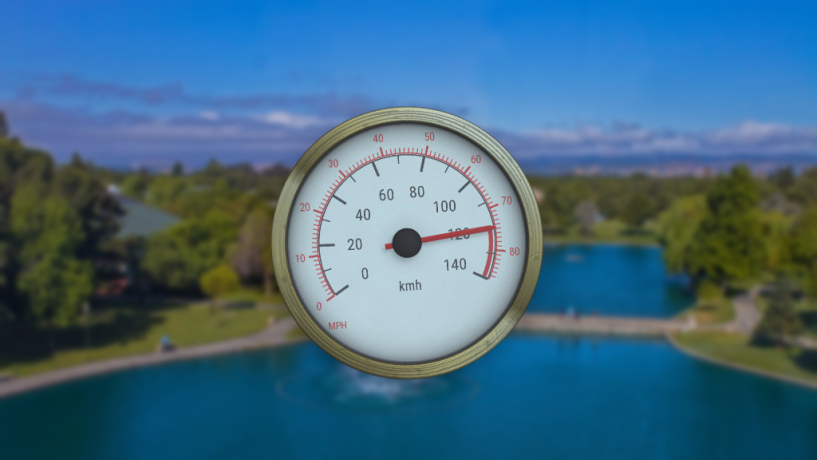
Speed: km/h 120
